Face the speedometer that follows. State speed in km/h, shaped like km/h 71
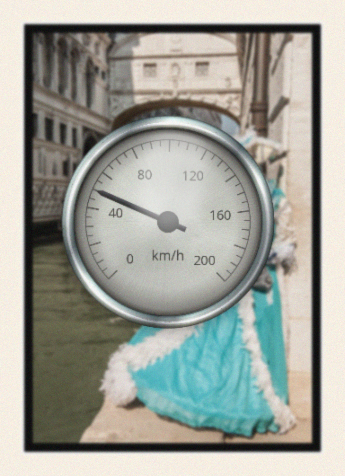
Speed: km/h 50
